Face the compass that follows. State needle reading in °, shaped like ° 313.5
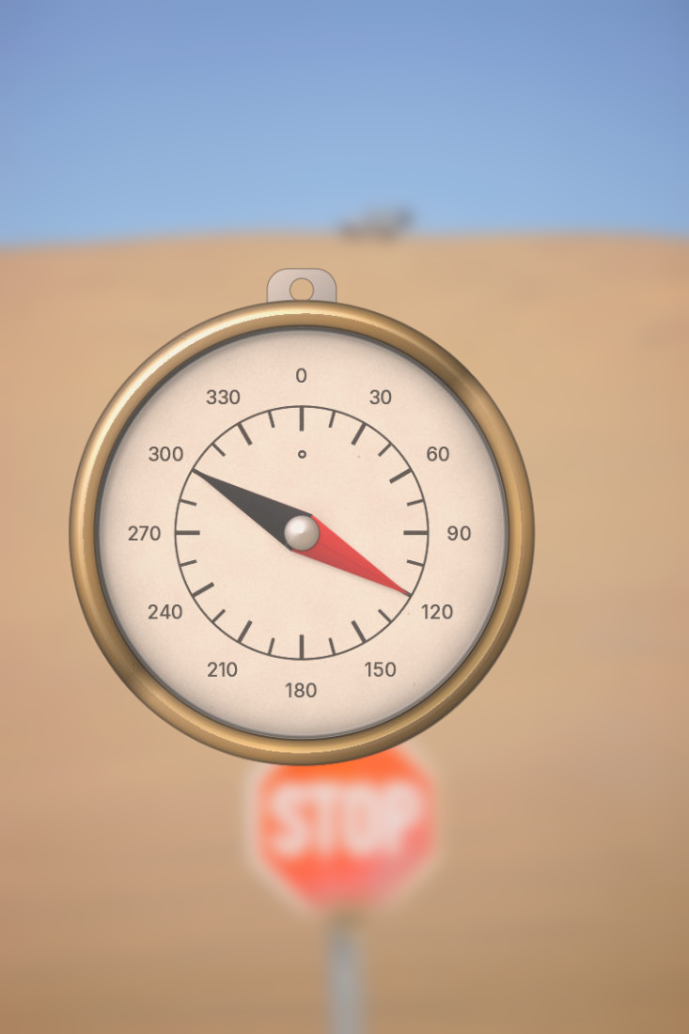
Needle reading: ° 120
